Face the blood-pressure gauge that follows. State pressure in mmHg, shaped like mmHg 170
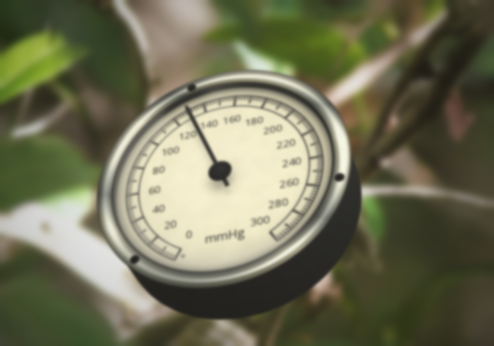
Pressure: mmHg 130
